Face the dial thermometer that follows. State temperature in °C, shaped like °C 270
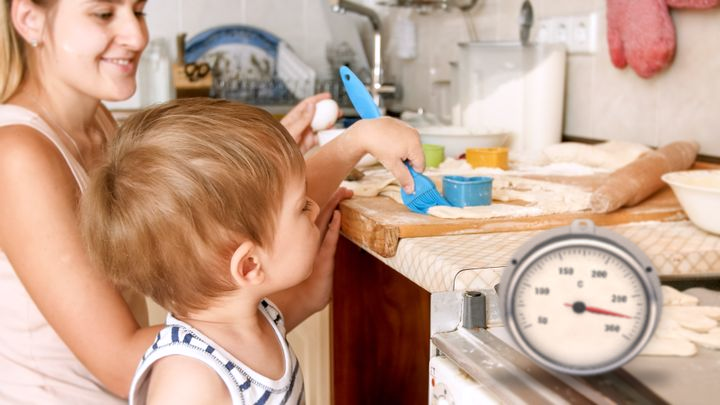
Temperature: °C 275
